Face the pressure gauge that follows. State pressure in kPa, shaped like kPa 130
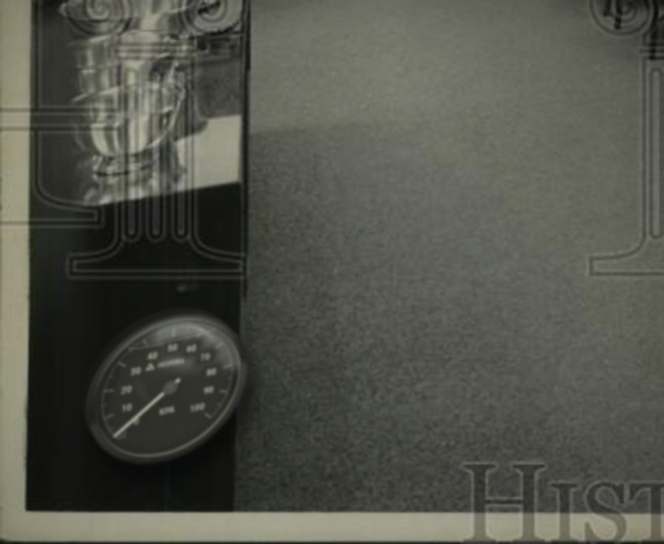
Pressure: kPa 2.5
